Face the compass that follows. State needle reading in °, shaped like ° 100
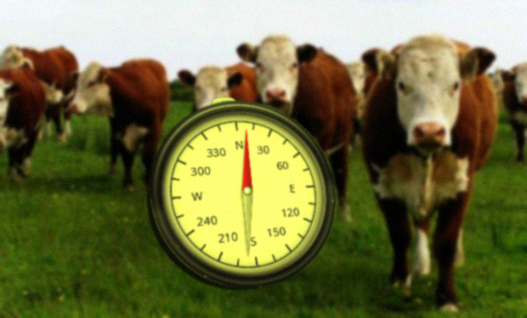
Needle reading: ° 7.5
